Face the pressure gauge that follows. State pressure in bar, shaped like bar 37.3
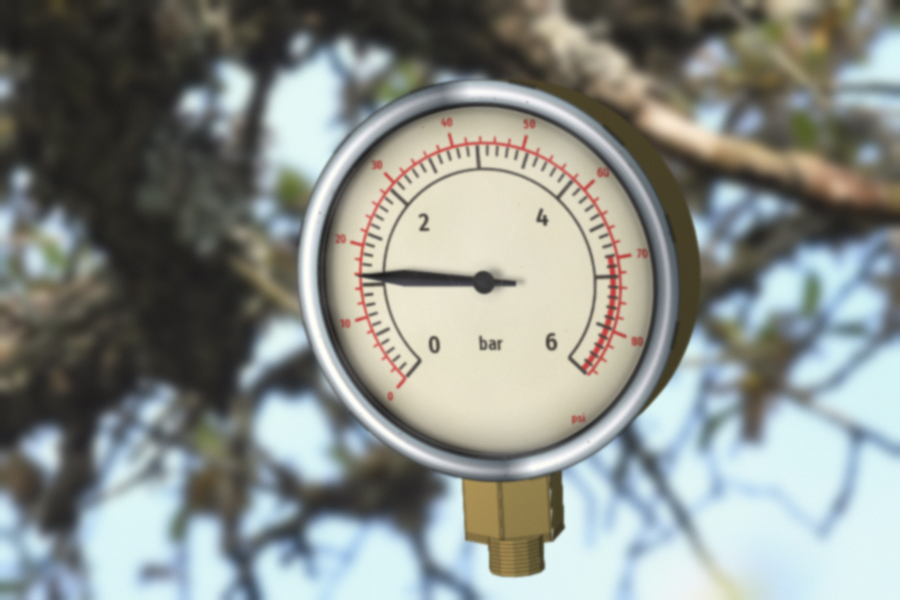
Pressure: bar 1.1
